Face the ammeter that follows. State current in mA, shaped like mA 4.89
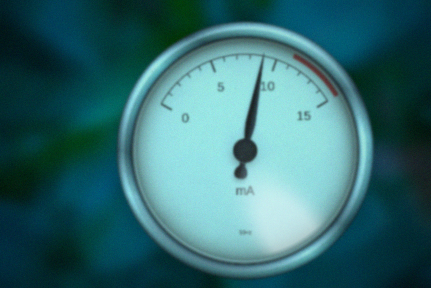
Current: mA 9
